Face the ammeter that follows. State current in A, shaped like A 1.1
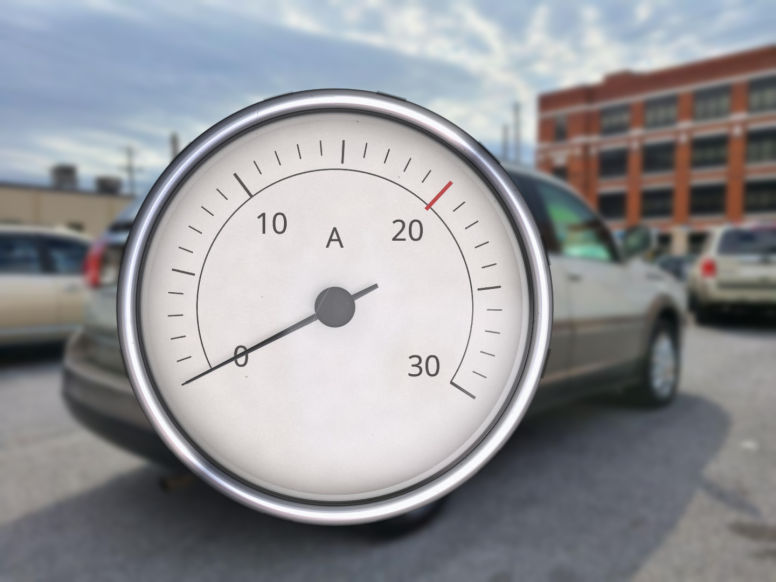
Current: A 0
